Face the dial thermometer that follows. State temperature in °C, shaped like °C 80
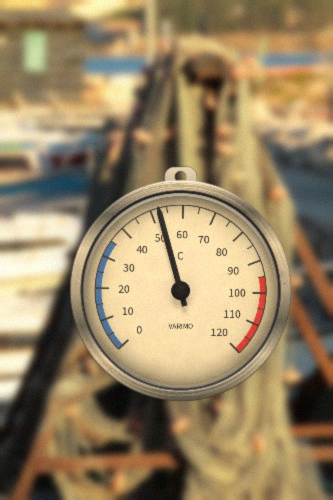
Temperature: °C 52.5
